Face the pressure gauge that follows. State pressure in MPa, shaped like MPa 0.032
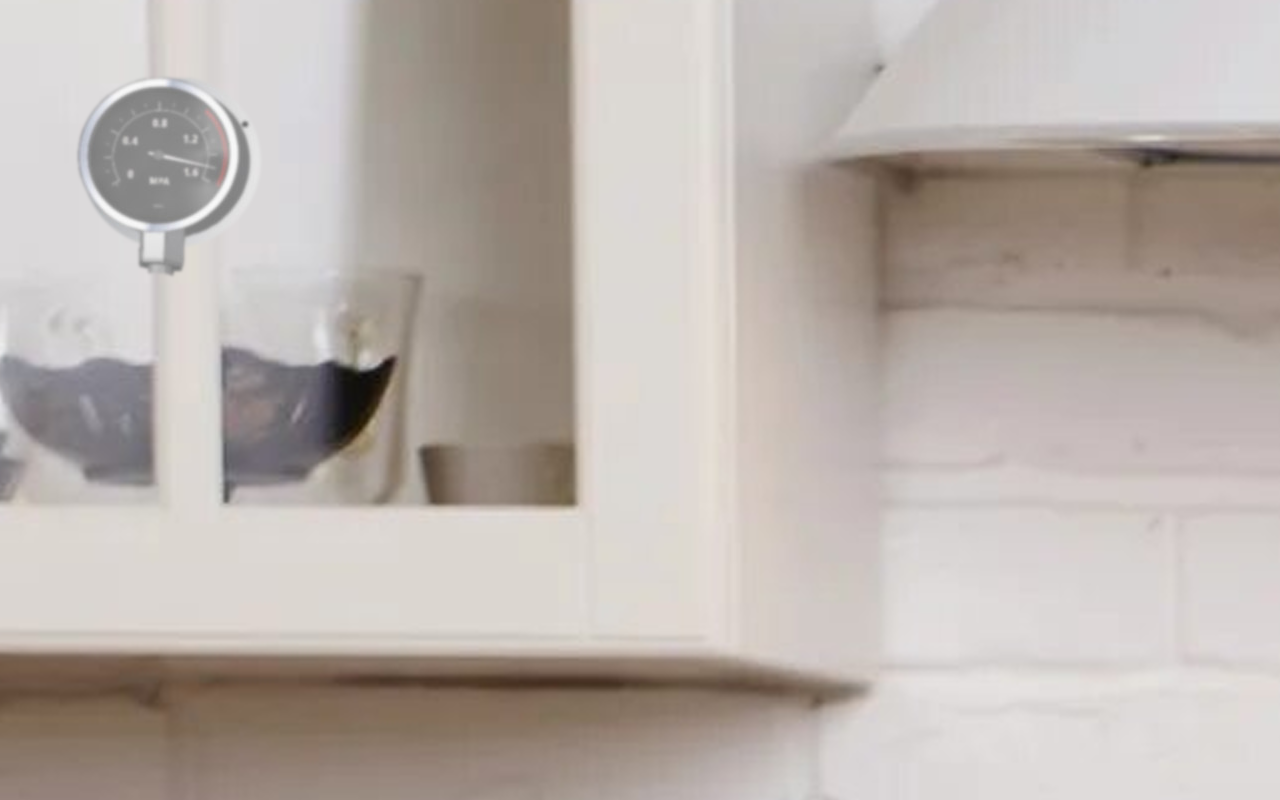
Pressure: MPa 1.5
